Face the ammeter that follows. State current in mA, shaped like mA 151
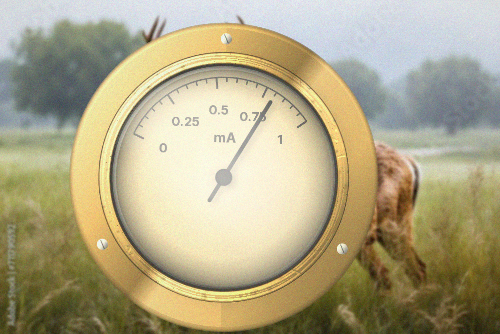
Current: mA 0.8
